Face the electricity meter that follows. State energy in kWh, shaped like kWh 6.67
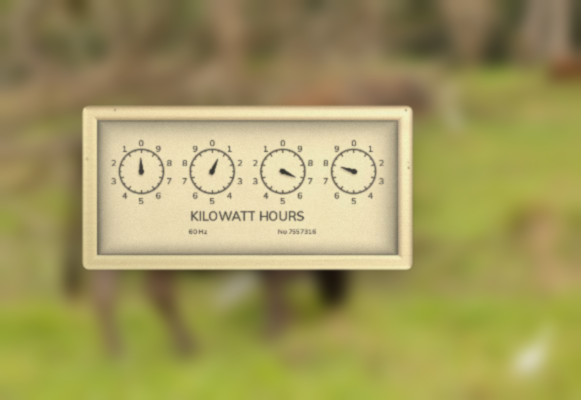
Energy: kWh 68
